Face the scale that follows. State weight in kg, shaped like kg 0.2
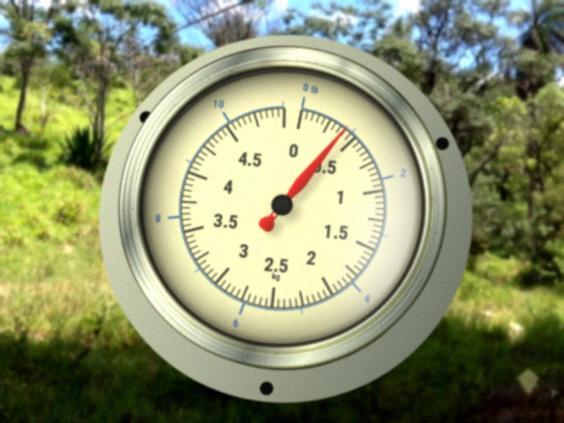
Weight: kg 0.4
